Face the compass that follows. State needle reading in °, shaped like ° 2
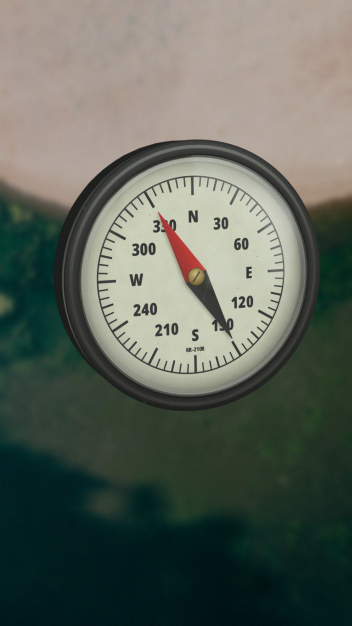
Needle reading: ° 330
